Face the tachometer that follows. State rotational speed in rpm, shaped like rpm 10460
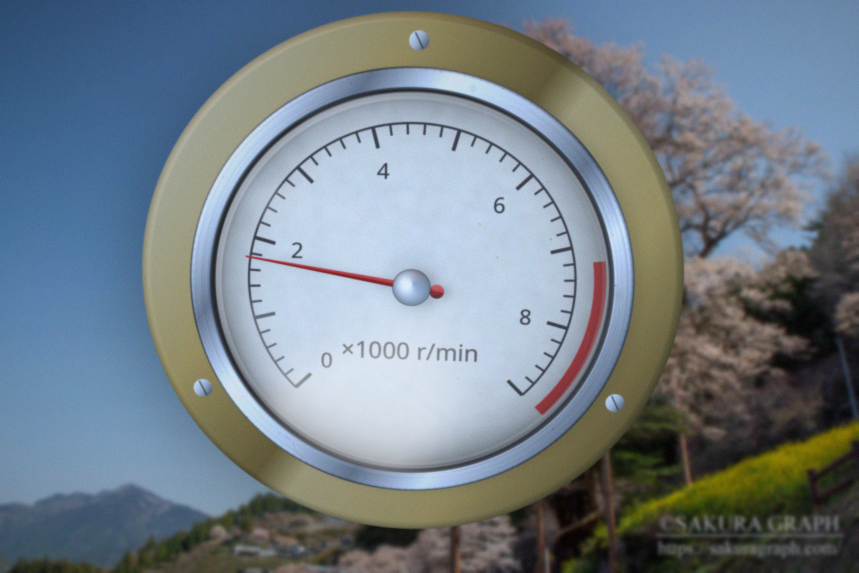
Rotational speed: rpm 1800
